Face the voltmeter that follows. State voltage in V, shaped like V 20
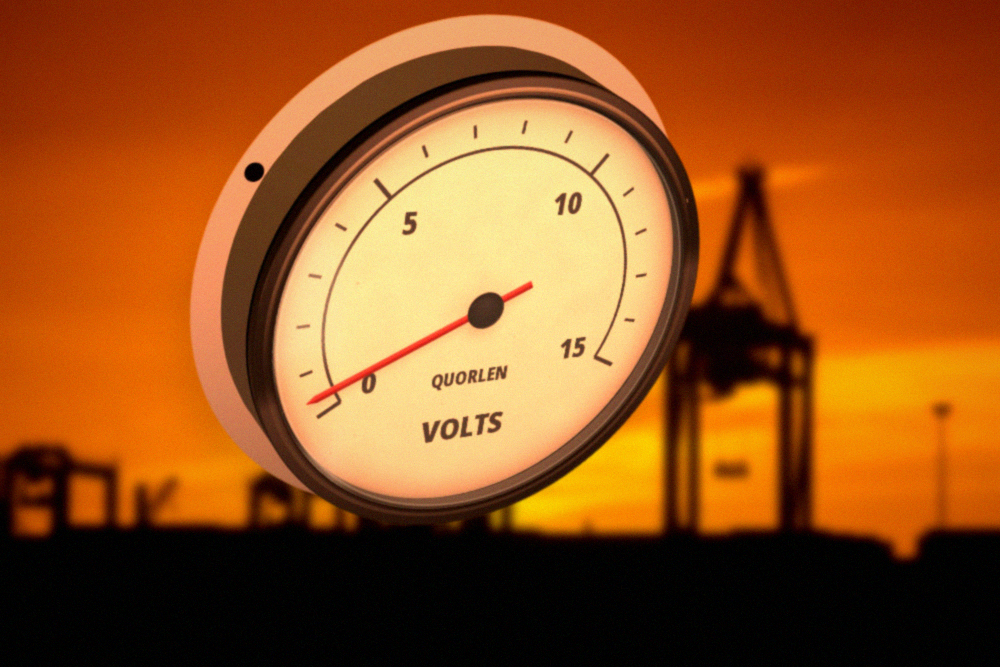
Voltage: V 0.5
